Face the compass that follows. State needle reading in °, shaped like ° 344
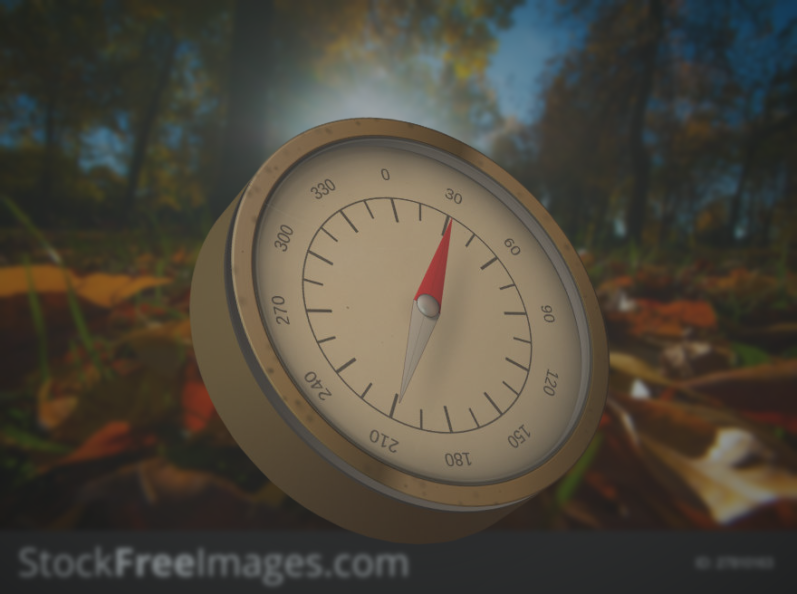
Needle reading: ° 30
